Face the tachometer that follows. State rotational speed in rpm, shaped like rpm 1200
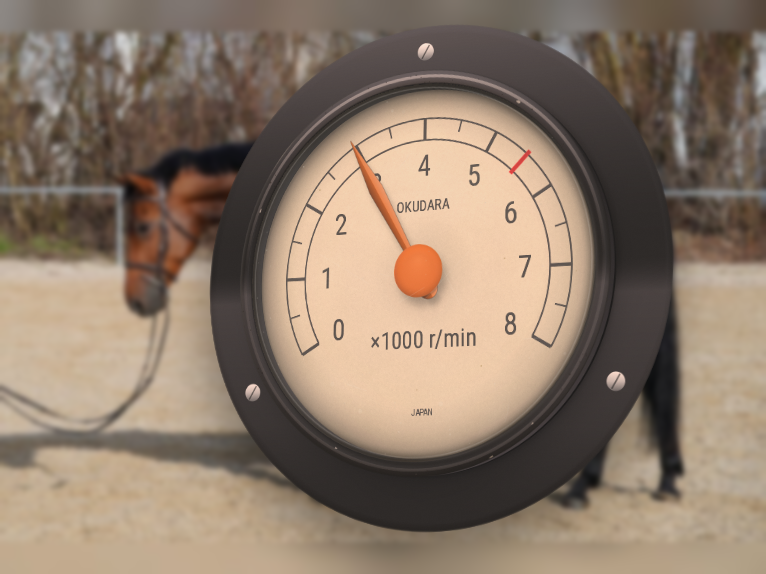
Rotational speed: rpm 3000
